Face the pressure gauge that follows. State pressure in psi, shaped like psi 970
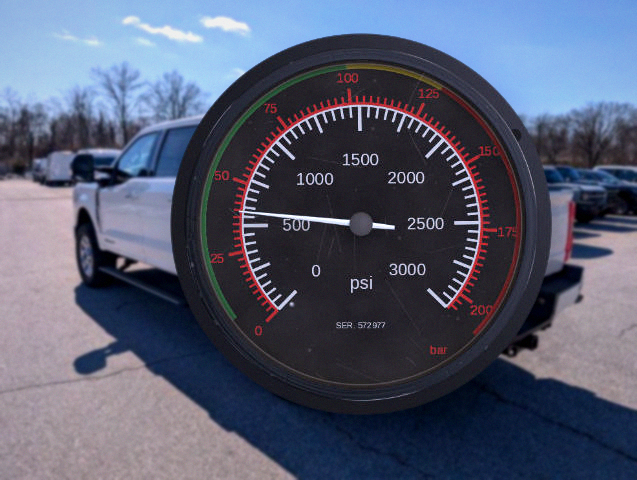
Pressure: psi 575
